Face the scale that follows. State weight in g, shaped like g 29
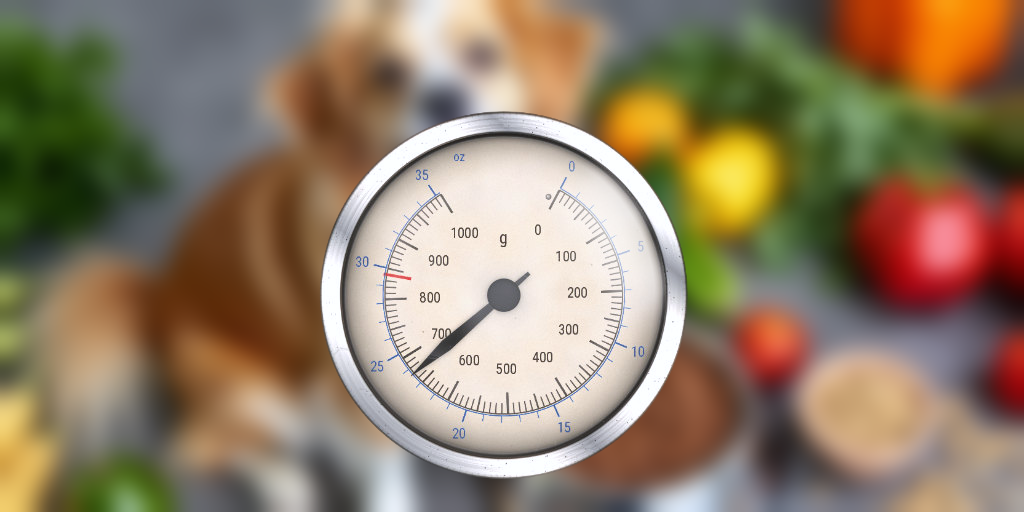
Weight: g 670
